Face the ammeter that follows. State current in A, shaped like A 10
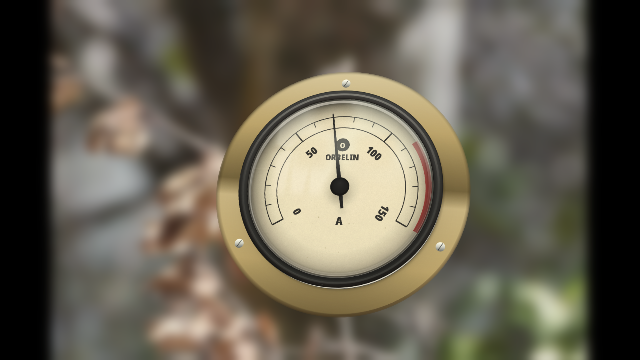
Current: A 70
